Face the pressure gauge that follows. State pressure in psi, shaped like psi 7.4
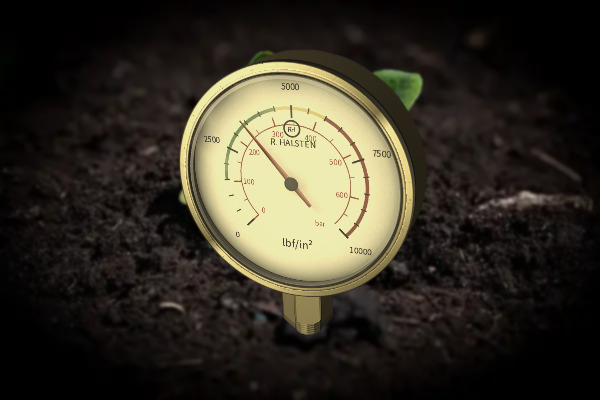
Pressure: psi 3500
